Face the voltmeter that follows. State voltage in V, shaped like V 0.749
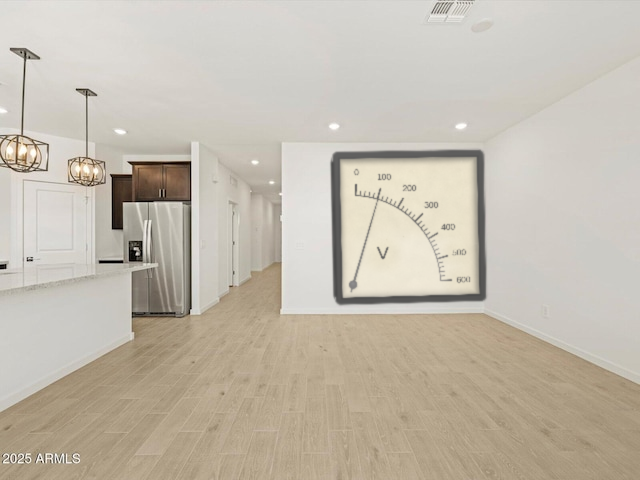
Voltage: V 100
